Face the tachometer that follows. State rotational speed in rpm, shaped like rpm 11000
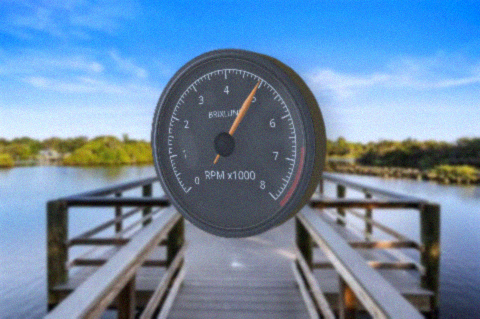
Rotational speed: rpm 5000
